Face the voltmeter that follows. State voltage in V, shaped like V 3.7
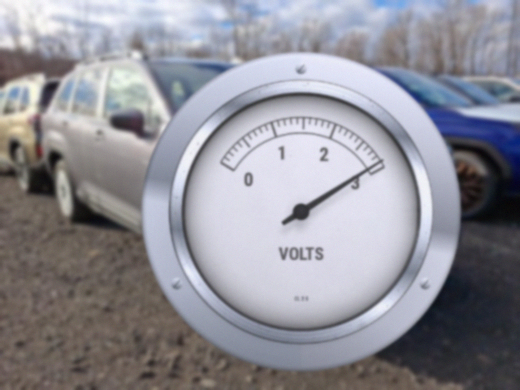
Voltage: V 2.9
